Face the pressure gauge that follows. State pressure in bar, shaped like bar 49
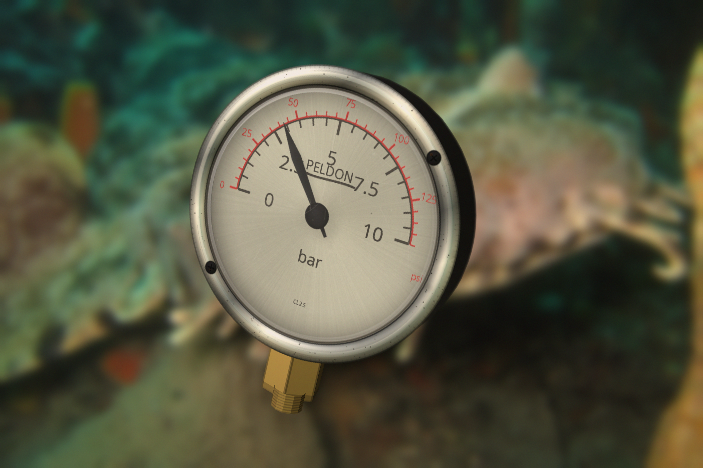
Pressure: bar 3
